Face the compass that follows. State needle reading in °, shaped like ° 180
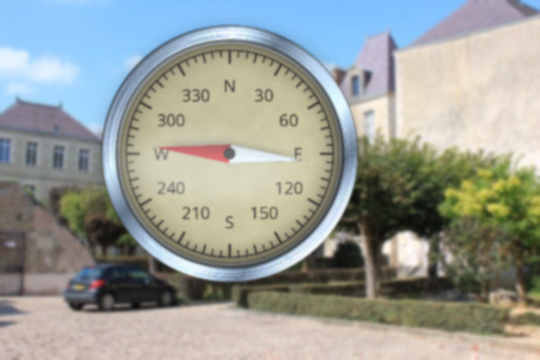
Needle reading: ° 275
